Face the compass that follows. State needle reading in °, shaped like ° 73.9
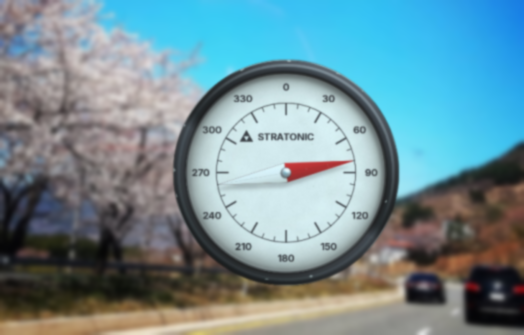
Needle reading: ° 80
